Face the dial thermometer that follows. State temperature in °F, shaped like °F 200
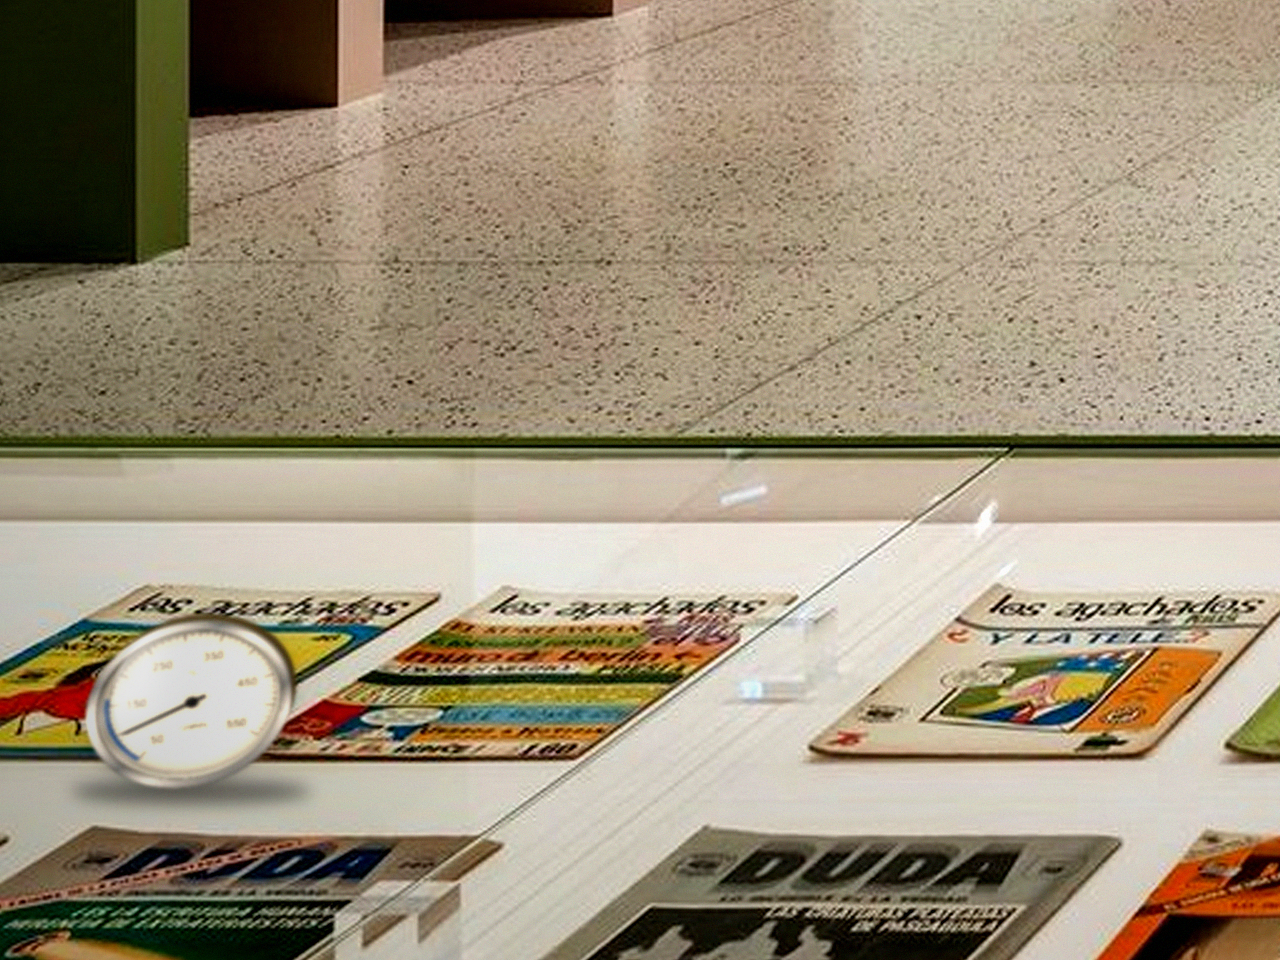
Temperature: °F 100
